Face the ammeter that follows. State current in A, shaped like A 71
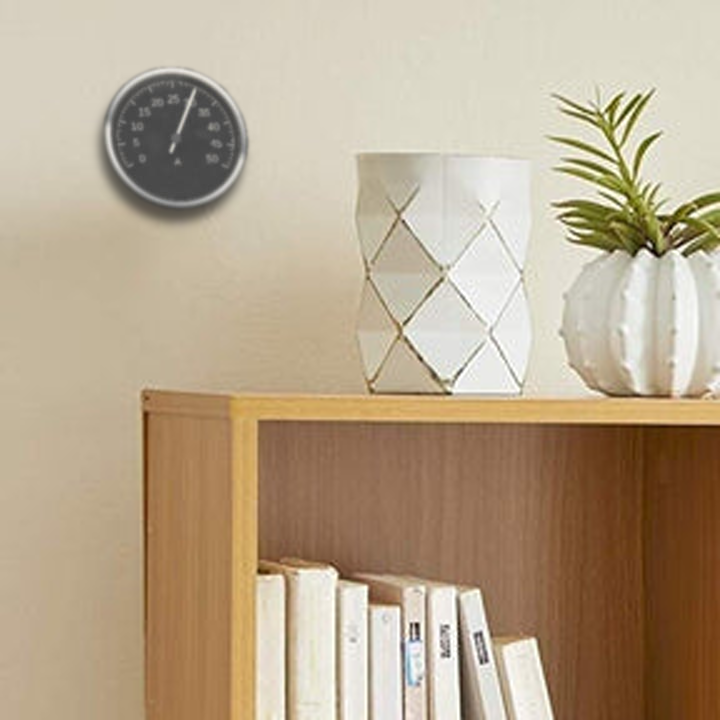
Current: A 30
